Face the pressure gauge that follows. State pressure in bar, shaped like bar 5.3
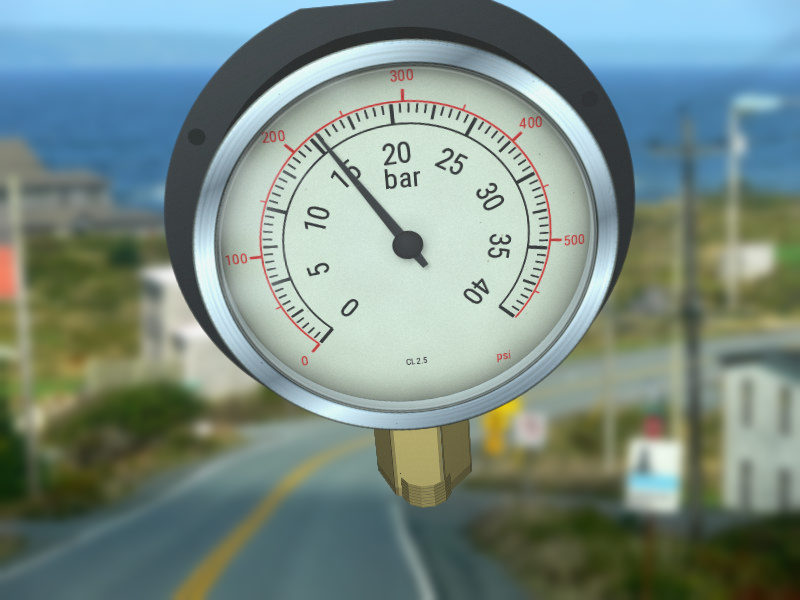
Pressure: bar 15.5
